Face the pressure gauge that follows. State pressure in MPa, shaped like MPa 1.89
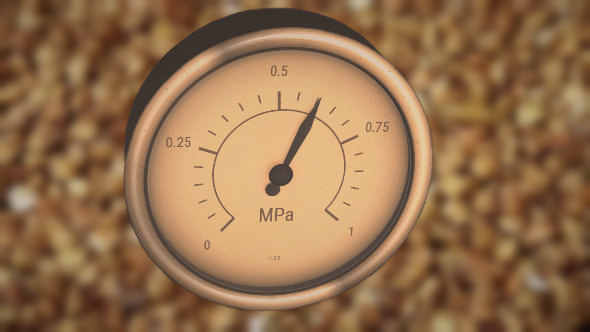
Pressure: MPa 0.6
